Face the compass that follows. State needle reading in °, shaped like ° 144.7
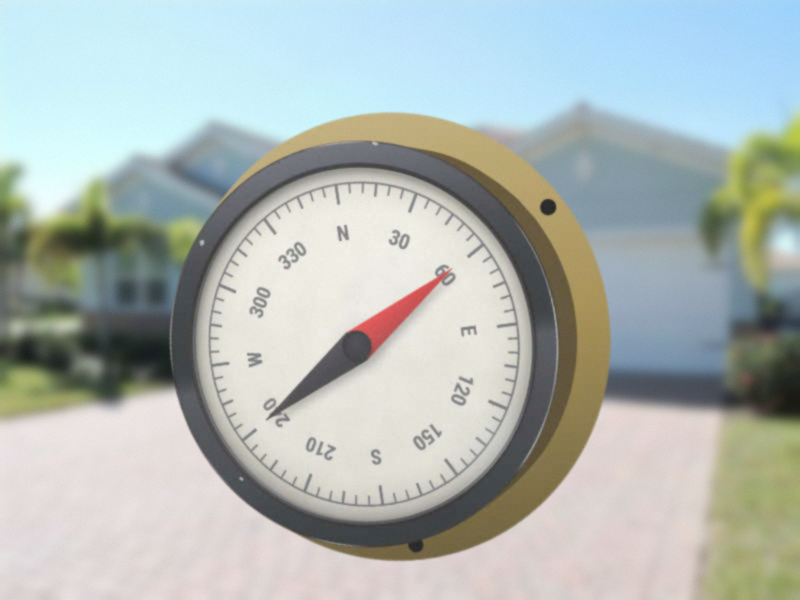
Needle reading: ° 60
